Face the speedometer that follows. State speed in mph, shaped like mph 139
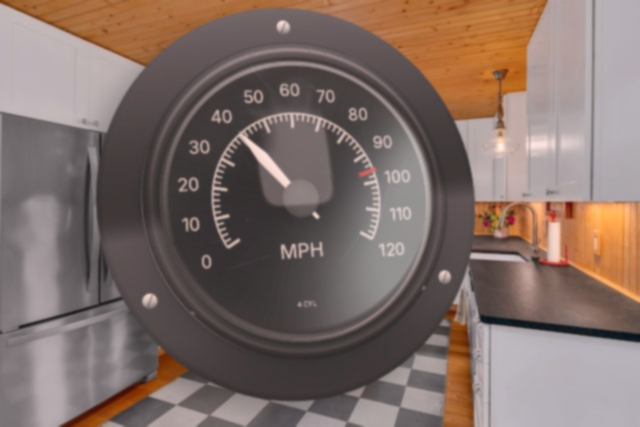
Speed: mph 40
